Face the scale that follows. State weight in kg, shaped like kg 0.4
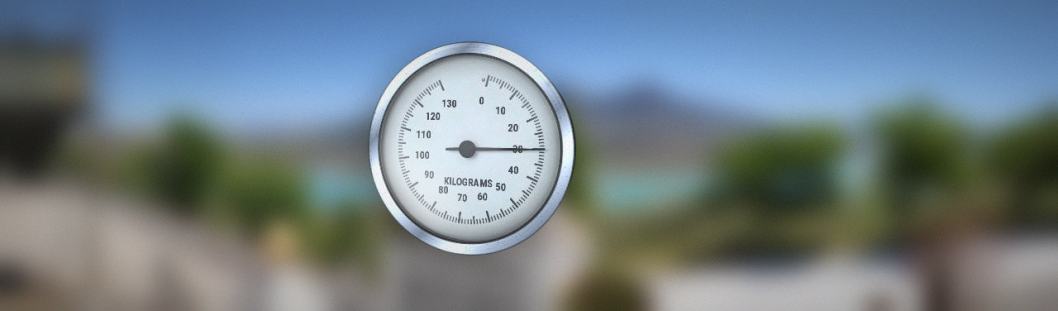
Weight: kg 30
